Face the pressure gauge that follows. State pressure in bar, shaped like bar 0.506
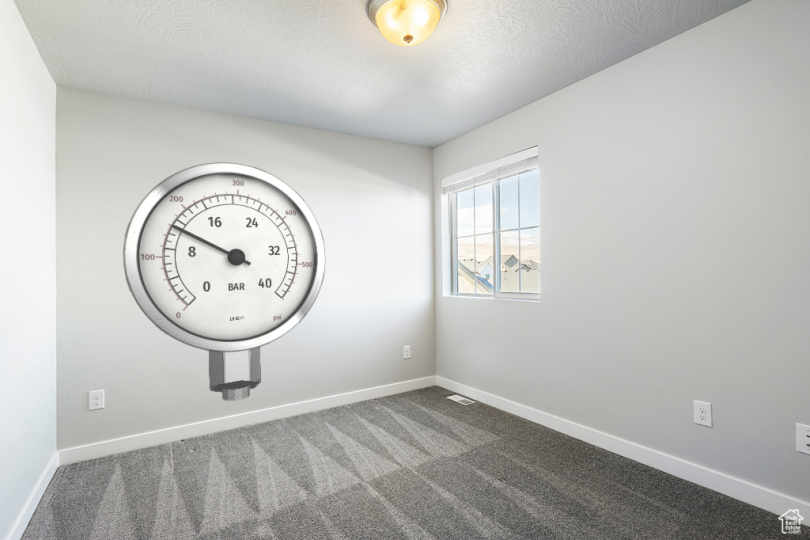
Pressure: bar 11
